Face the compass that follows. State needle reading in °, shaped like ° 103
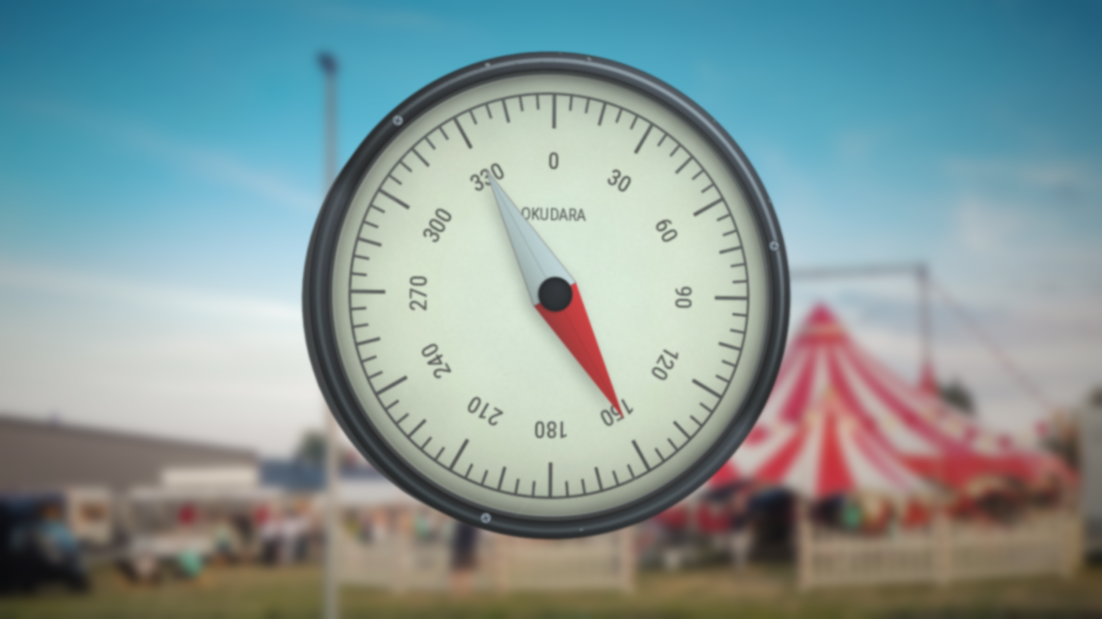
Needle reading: ° 150
